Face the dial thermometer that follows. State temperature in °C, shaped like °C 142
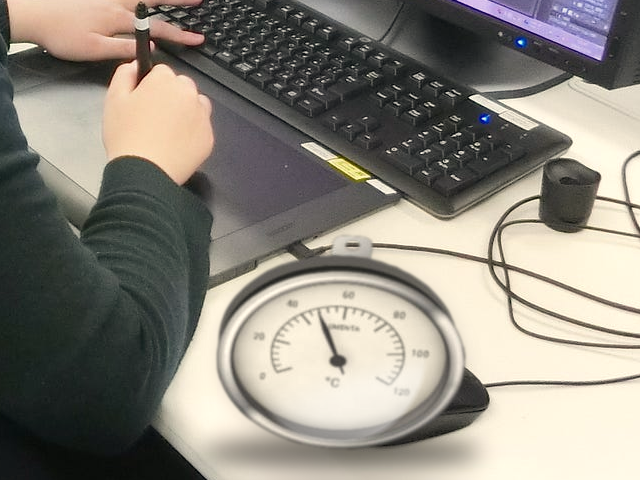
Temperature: °C 48
